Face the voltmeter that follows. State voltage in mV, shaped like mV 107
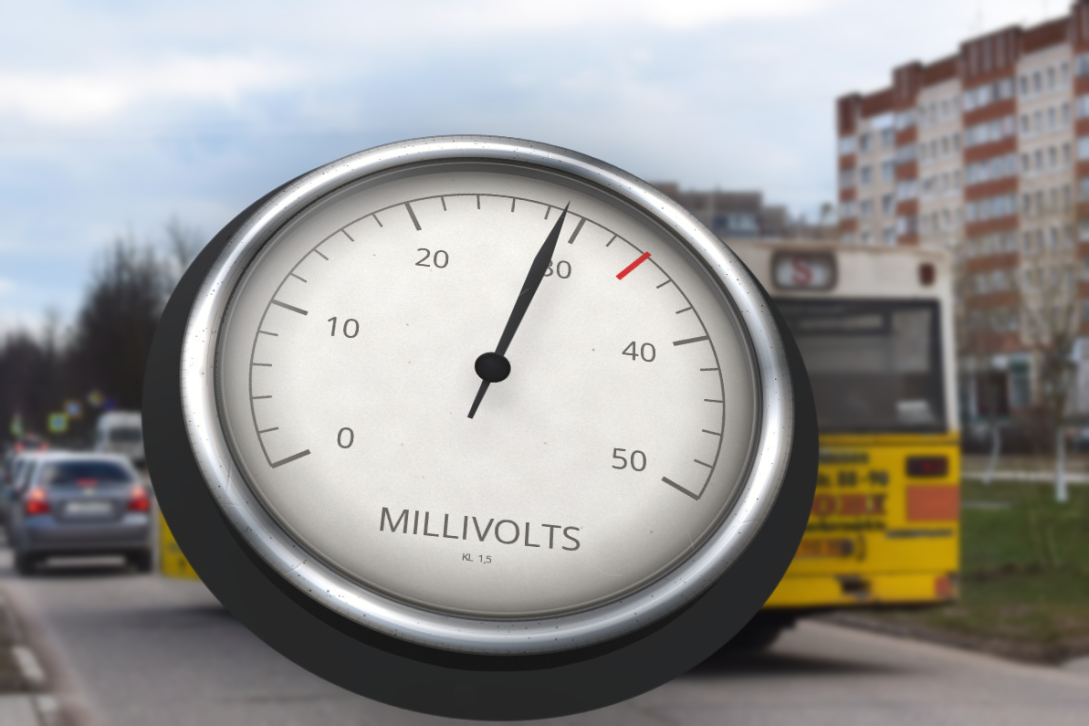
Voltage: mV 29
